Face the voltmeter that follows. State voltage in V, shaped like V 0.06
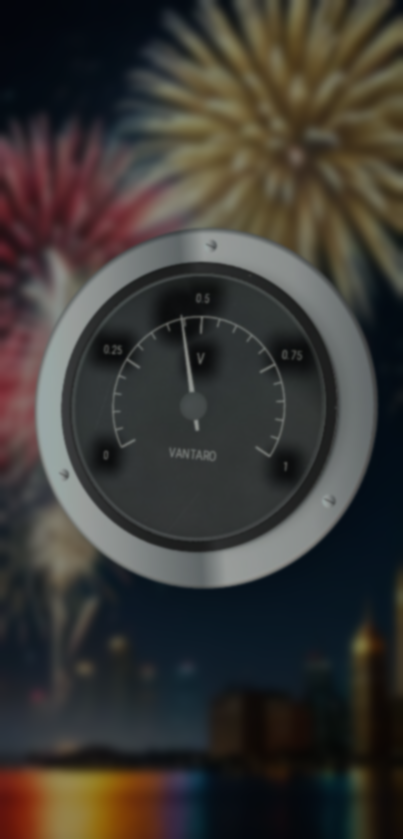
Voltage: V 0.45
